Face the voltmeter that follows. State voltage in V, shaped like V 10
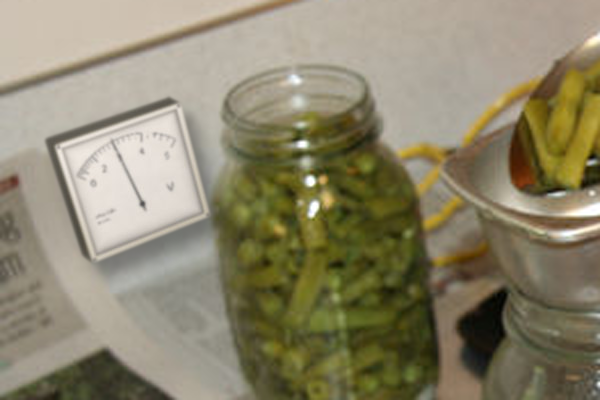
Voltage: V 3
